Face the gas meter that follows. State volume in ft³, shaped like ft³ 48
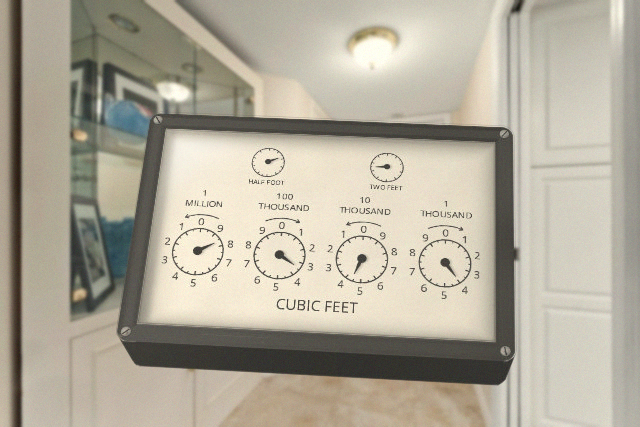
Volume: ft³ 834400
